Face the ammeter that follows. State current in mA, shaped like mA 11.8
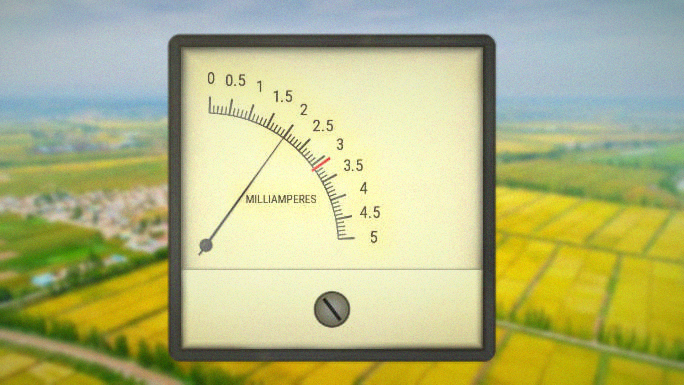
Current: mA 2
